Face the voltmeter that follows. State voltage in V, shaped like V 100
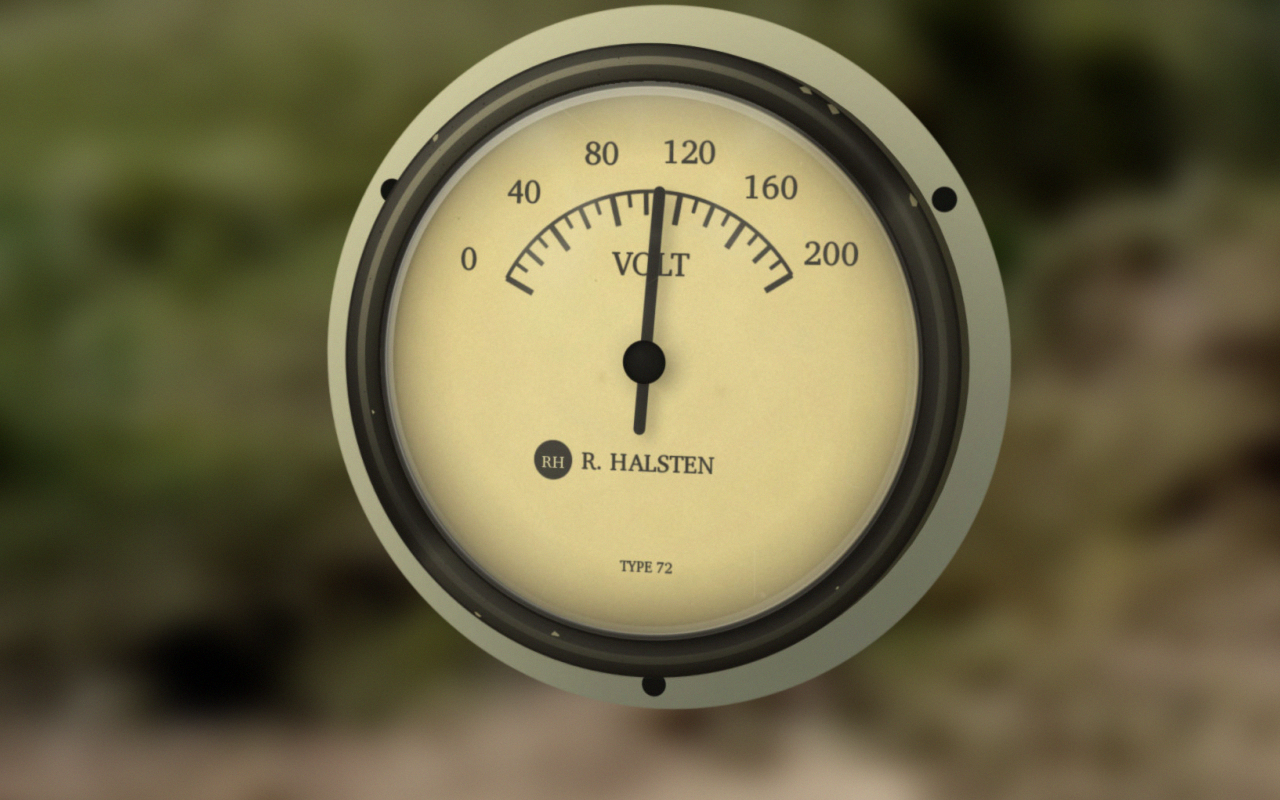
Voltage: V 110
